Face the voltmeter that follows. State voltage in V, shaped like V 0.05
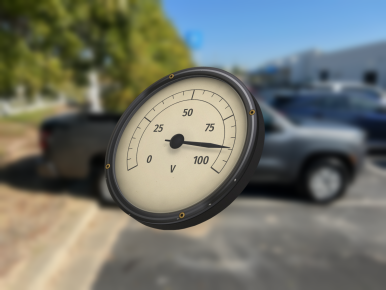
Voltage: V 90
